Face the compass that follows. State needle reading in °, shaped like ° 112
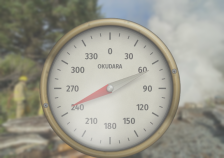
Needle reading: ° 245
